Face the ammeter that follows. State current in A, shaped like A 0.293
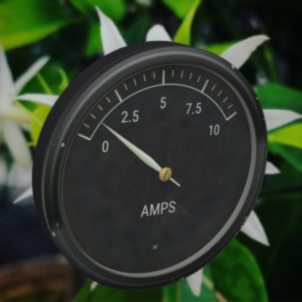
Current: A 1
